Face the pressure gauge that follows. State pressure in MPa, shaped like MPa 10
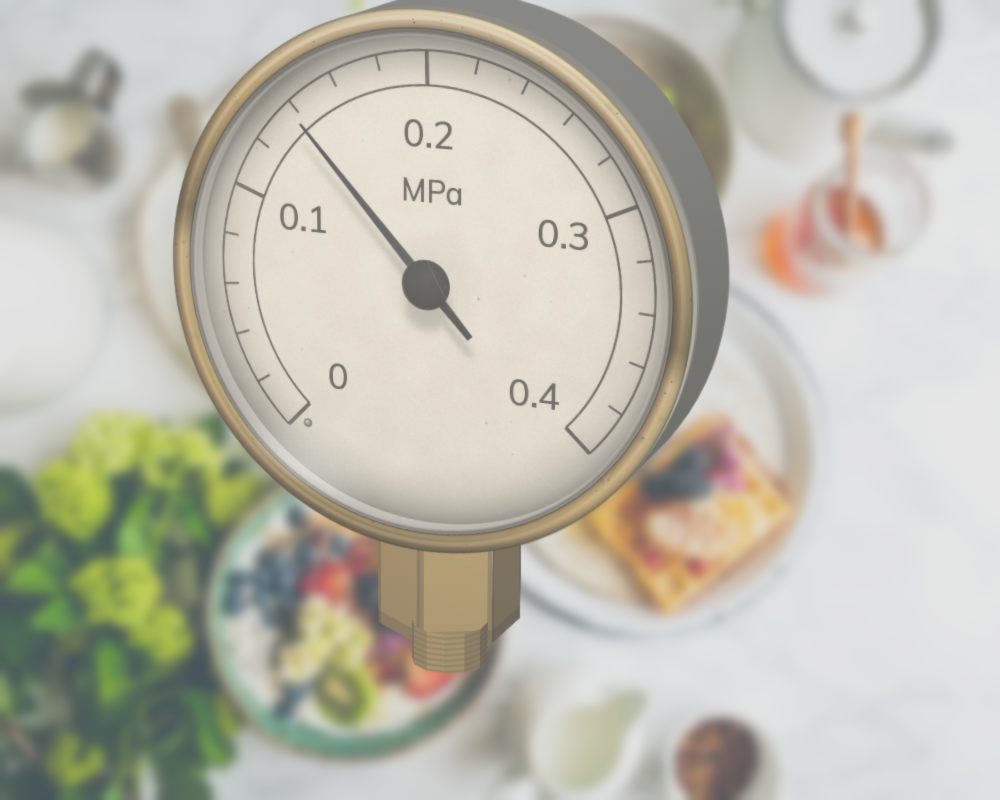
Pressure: MPa 0.14
